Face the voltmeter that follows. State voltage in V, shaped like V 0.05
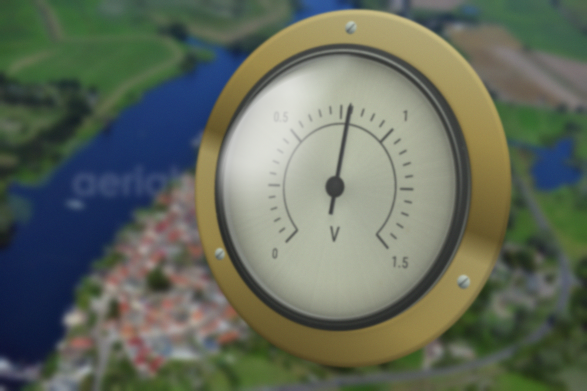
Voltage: V 0.8
